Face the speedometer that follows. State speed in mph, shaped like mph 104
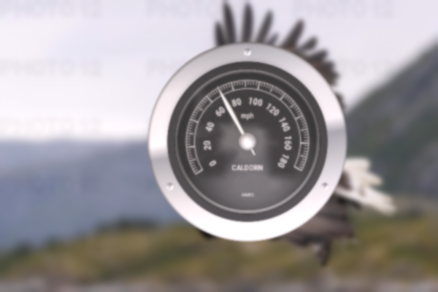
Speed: mph 70
